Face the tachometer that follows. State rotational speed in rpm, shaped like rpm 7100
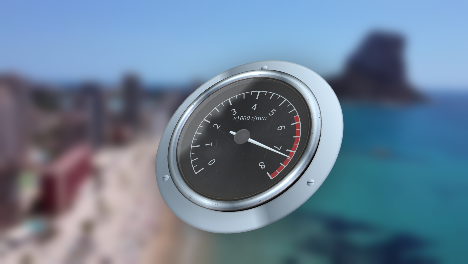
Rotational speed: rpm 7250
